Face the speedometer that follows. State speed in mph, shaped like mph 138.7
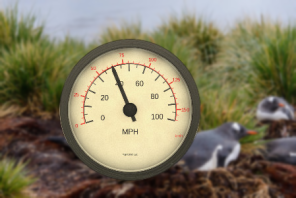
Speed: mph 40
